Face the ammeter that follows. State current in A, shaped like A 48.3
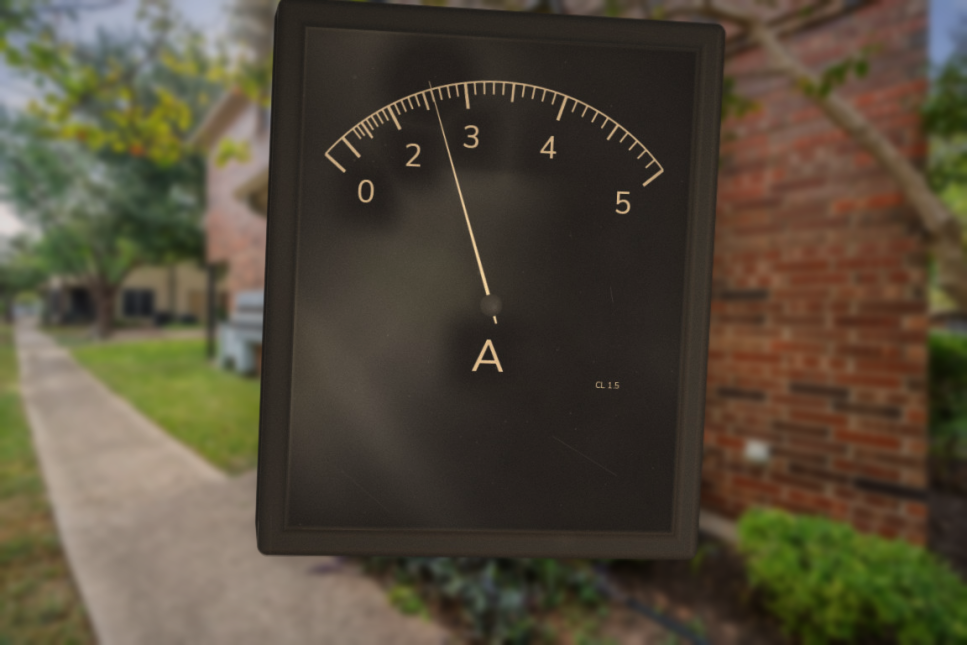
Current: A 2.6
